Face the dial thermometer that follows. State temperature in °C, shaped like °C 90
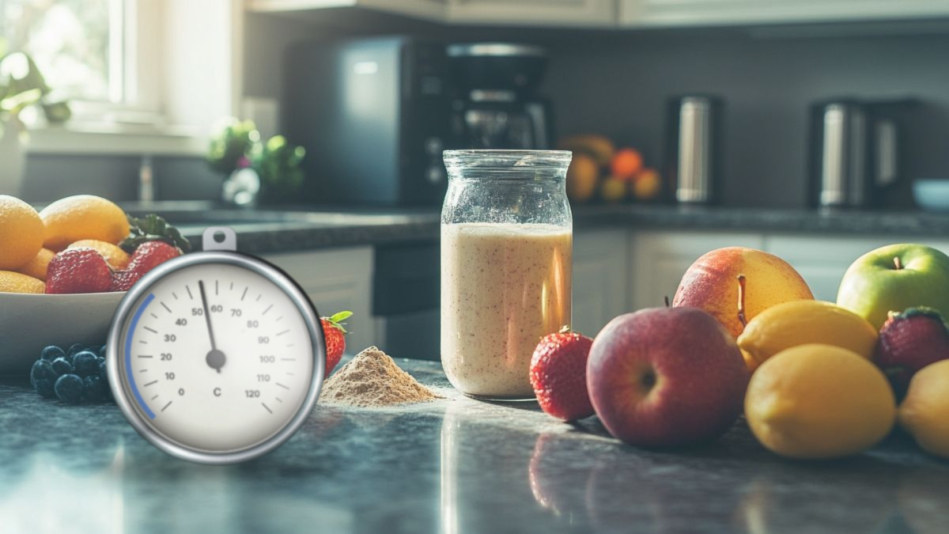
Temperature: °C 55
